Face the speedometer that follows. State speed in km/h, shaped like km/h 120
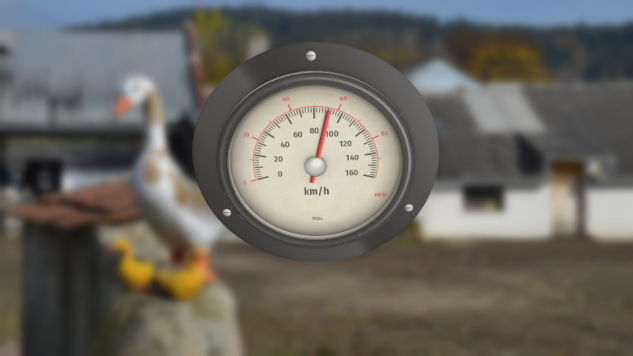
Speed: km/h 90
